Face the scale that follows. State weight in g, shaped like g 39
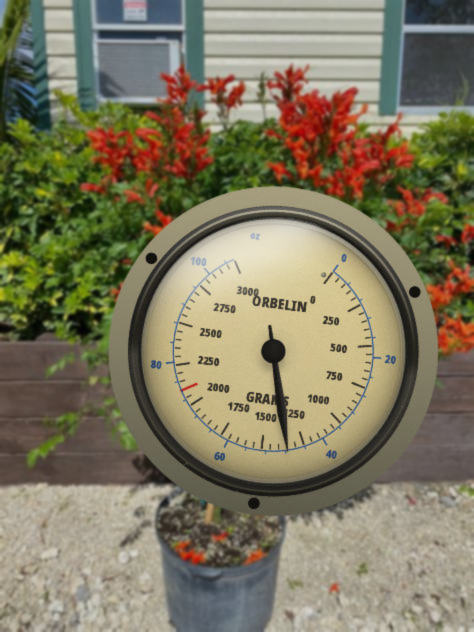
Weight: g 1350
